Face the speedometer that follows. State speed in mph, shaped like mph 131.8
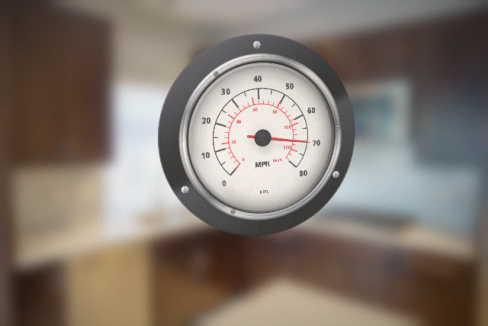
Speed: mph 70
